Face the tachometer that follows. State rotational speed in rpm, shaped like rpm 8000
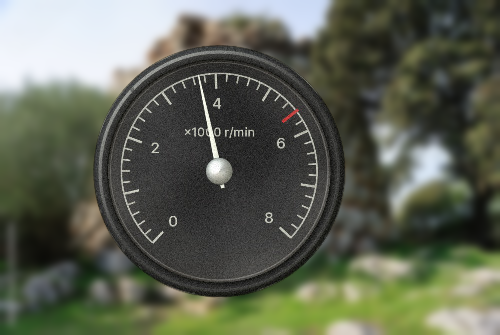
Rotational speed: rpm 3700
